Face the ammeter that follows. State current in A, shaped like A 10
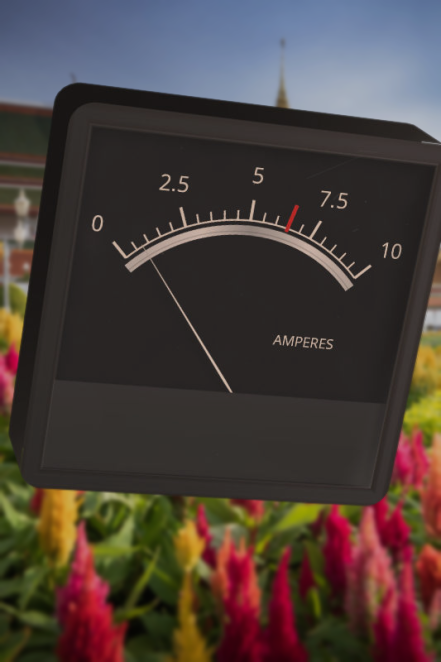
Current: A 0.75
